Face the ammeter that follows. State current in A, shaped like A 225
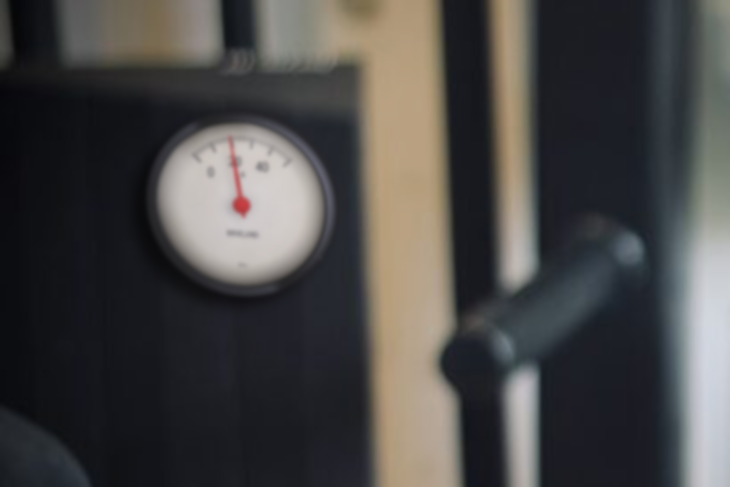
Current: A 20
